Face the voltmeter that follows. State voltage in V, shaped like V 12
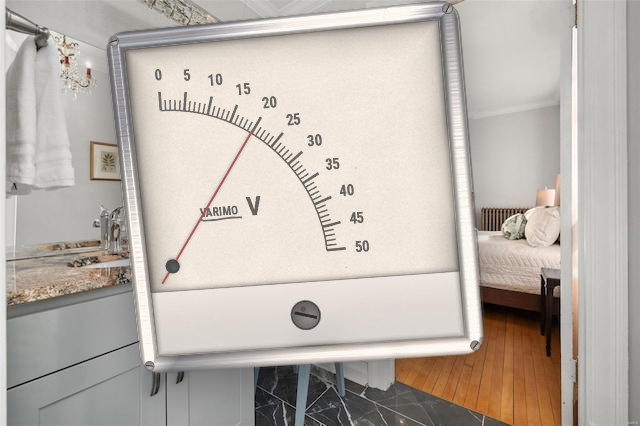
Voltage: V 20
